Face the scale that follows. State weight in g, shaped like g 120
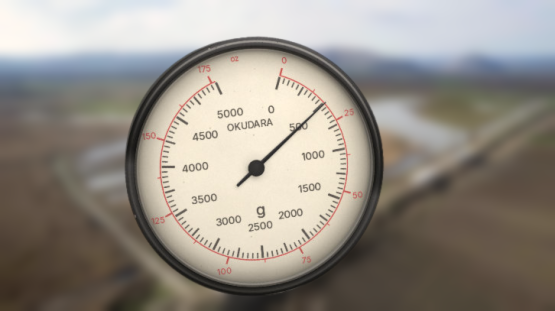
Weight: g 500
